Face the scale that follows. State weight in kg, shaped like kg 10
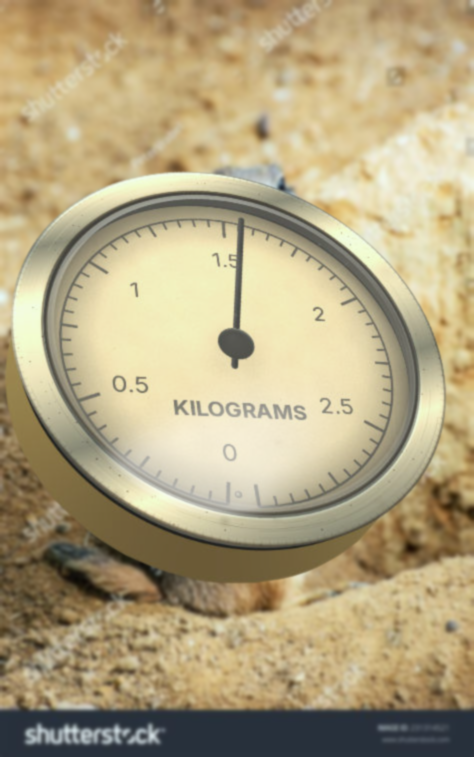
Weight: kg 1.55
